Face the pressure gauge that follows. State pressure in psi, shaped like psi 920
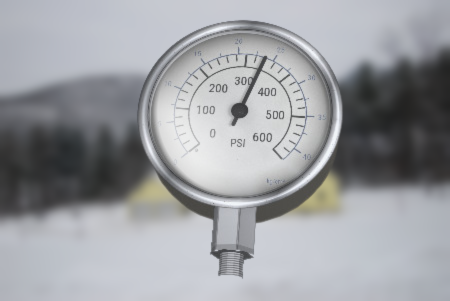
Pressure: psi 340
